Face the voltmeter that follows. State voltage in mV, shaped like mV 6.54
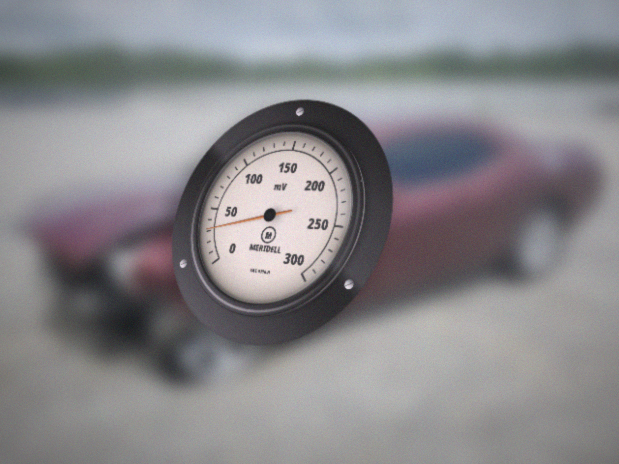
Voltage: mV 30
